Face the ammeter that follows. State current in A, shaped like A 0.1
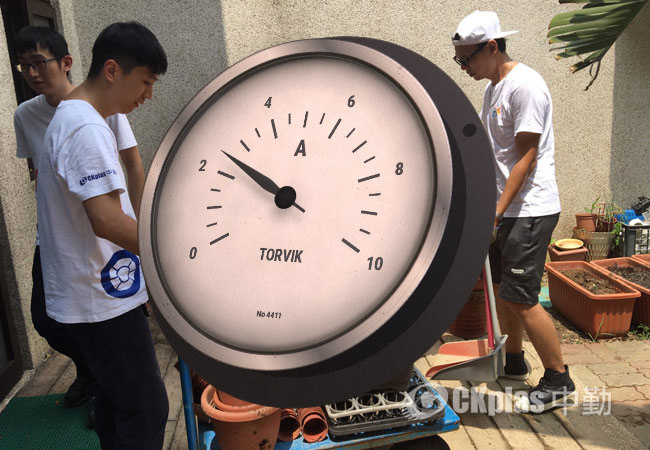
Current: A 2.5
